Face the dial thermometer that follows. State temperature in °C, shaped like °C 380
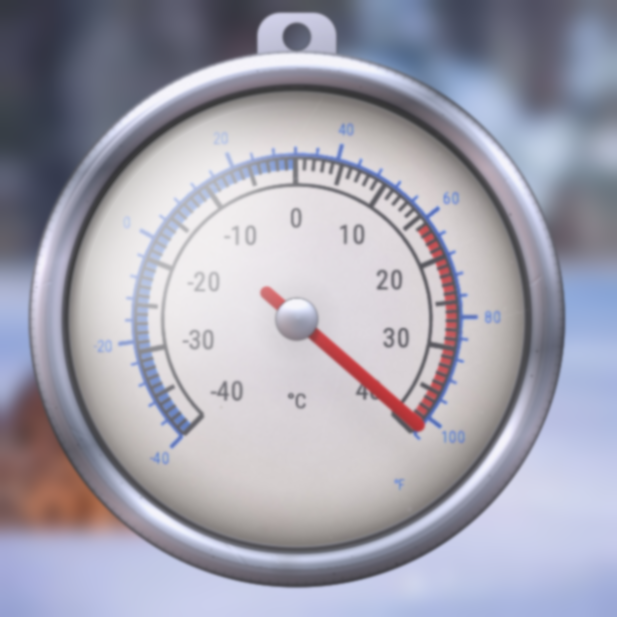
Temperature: °C 39
